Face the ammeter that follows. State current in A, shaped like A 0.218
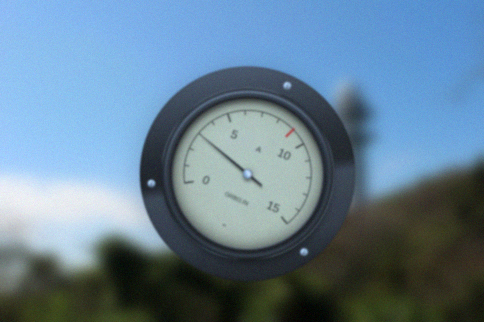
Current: A 3
